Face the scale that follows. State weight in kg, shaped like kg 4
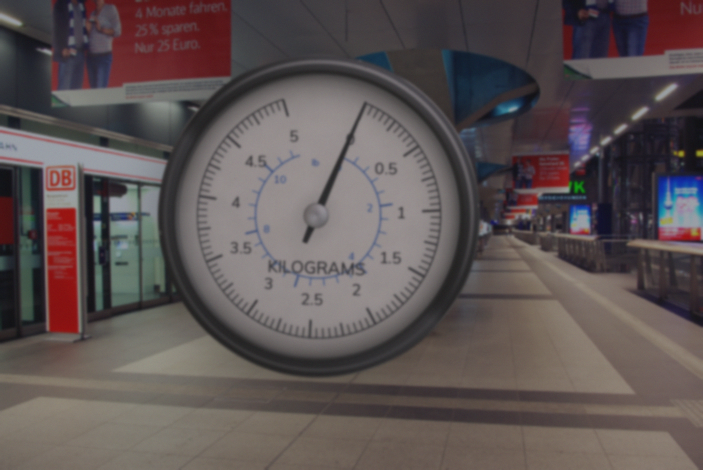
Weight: kg 0
